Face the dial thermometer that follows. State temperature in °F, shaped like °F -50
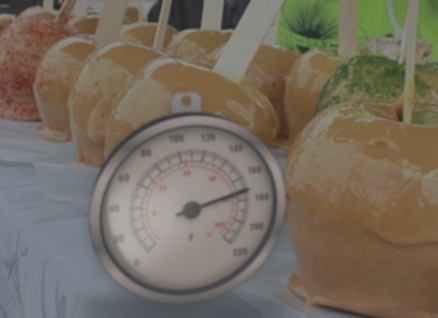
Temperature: °F 170
